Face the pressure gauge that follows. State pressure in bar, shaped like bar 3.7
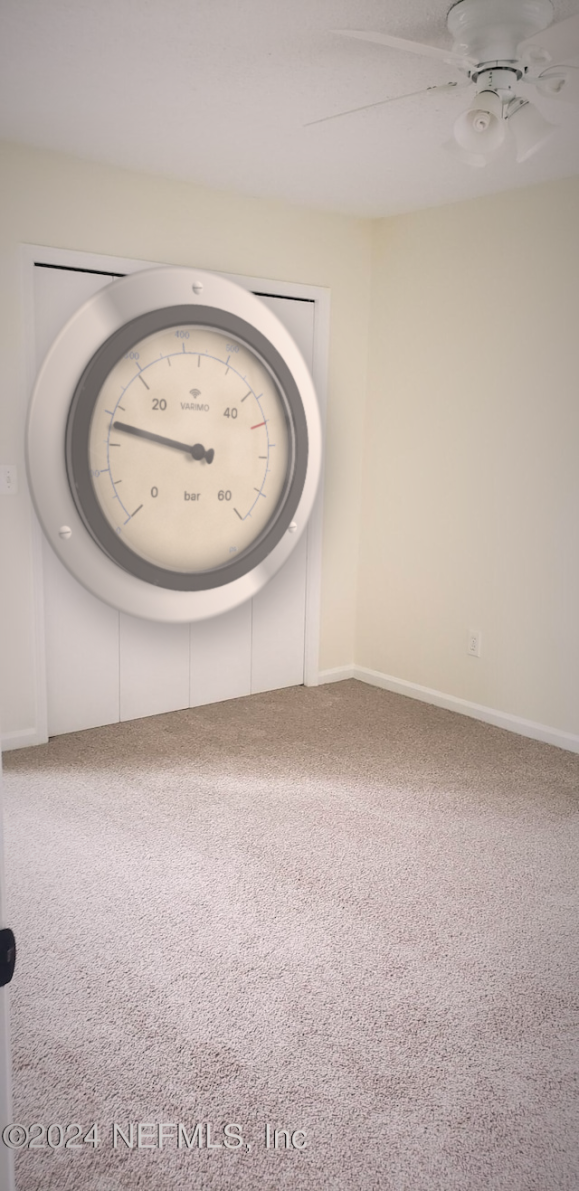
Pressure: bar 12.5
